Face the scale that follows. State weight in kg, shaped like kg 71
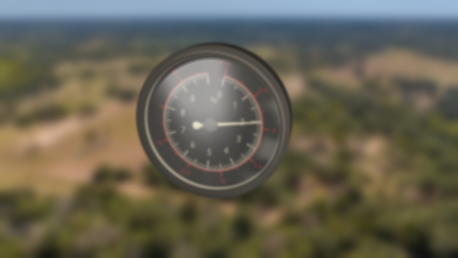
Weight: kg 2
